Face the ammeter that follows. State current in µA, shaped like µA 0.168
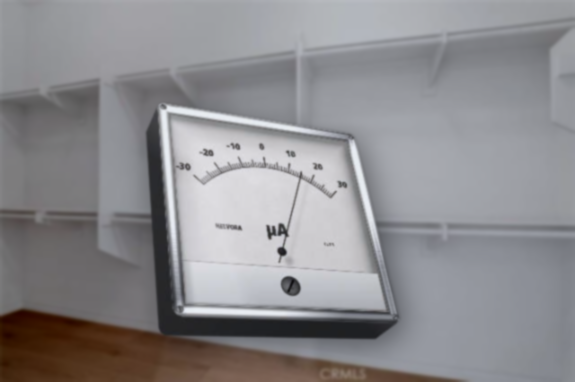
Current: µA 15
